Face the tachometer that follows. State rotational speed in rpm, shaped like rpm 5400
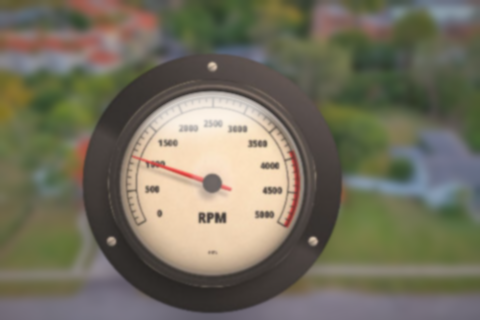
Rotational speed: rpm 1000
